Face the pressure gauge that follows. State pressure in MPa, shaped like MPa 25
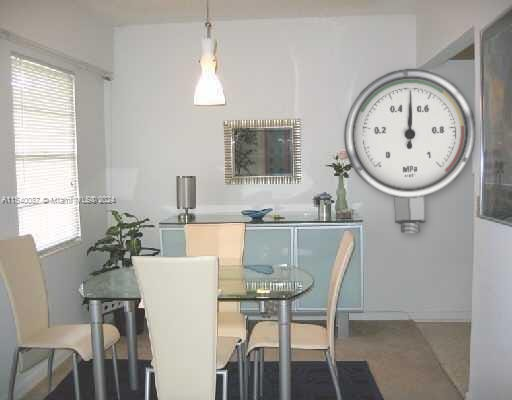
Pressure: MPa 0.5
